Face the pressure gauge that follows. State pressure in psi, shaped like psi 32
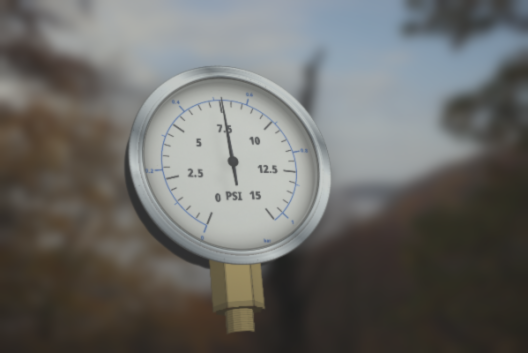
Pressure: psi 7.5
